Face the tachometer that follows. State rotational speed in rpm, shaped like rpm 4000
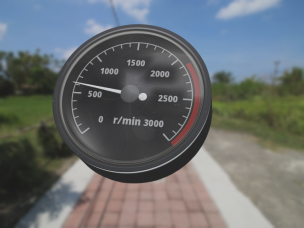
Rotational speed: rpm 600
